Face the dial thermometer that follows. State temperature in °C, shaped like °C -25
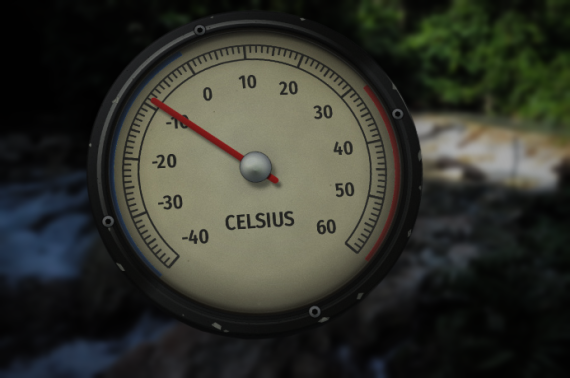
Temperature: °C -9
